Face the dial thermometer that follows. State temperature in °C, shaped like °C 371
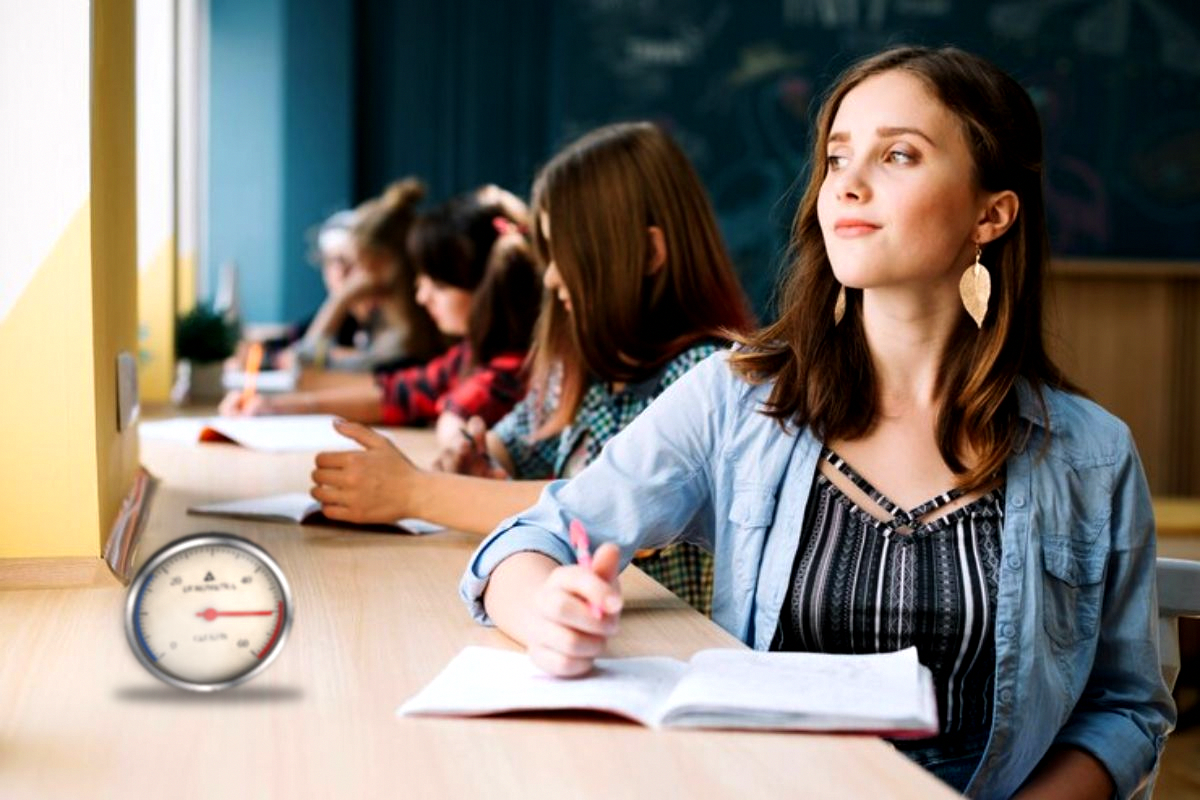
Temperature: °C 50
